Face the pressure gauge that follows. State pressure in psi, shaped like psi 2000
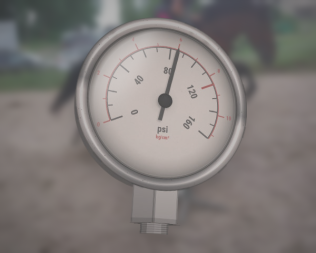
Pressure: psi 85
